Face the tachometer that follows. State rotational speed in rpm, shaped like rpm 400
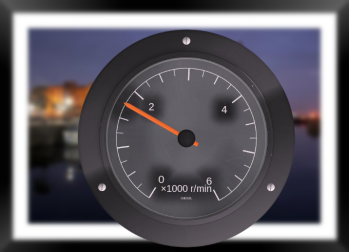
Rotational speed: rpm 1750
